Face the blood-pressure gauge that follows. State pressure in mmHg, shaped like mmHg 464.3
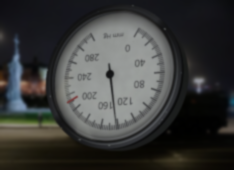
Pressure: mmHg 140
